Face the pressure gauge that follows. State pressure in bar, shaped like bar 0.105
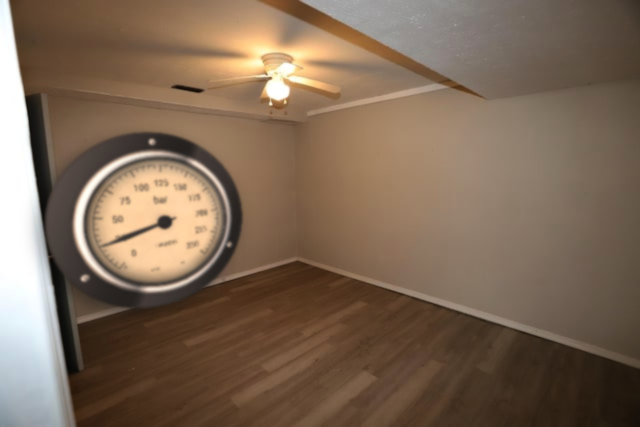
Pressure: bar 25
